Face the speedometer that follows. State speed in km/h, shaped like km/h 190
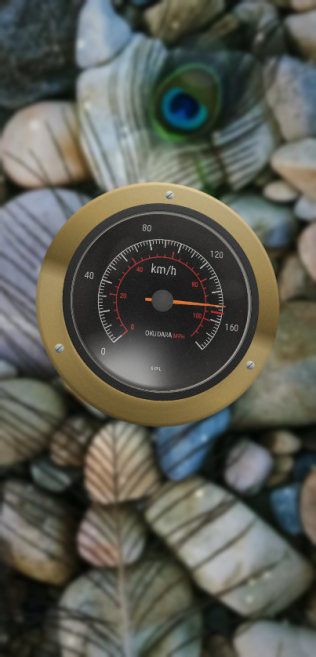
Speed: km/h 150
